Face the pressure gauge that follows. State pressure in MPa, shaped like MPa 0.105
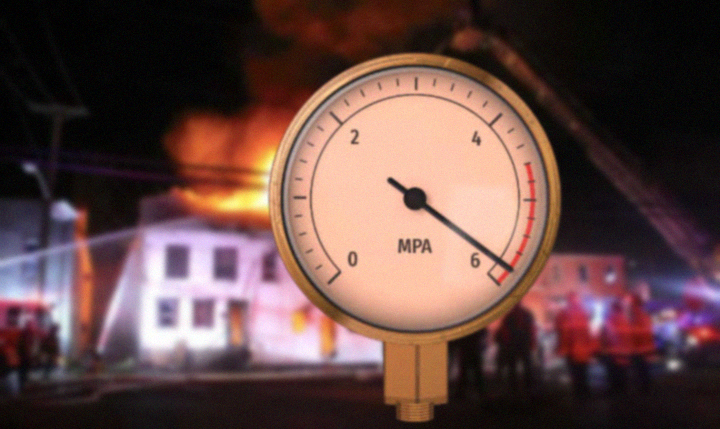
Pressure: MPa 5.8
